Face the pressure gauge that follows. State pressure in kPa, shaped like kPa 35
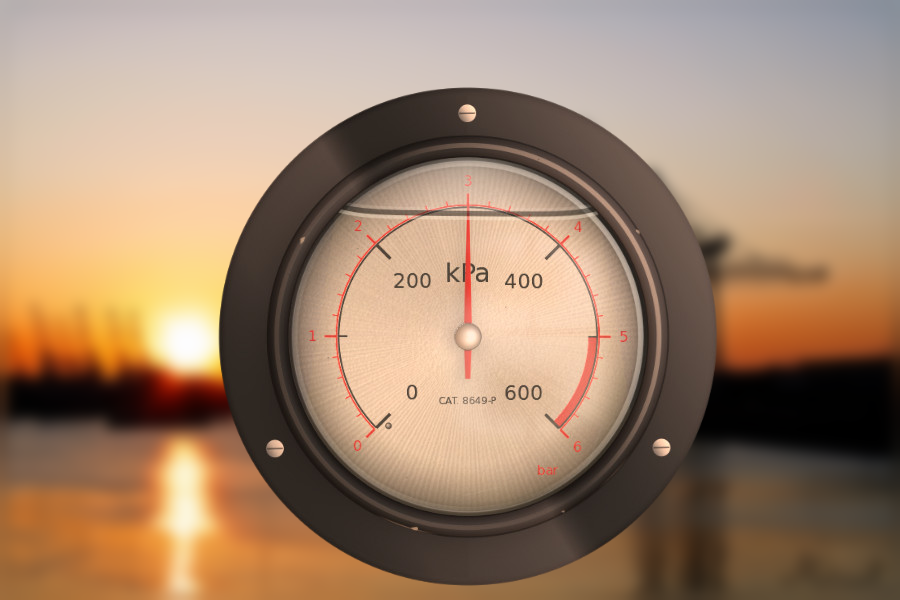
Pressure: kPa 300
